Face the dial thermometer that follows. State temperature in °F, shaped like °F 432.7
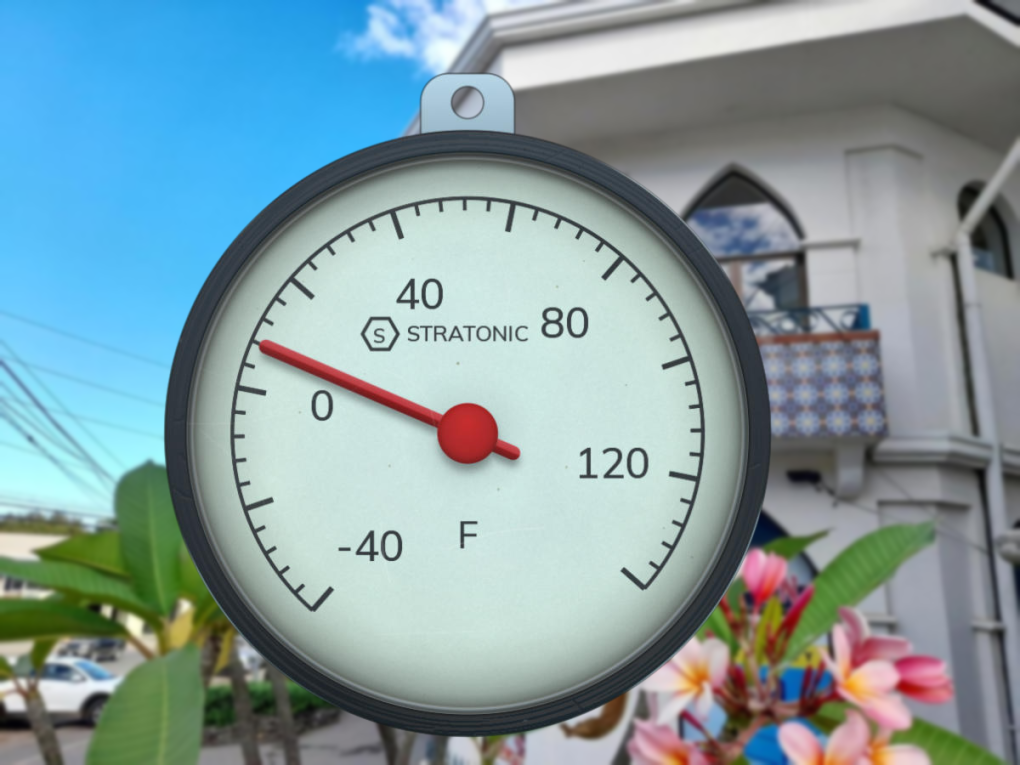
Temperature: °F 8
